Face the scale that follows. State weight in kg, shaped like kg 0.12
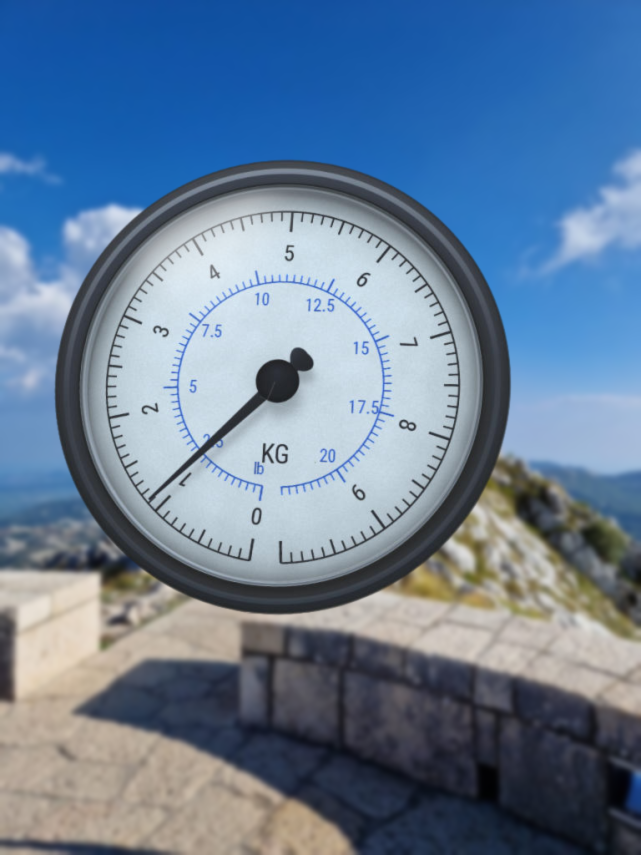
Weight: kg 1.1
